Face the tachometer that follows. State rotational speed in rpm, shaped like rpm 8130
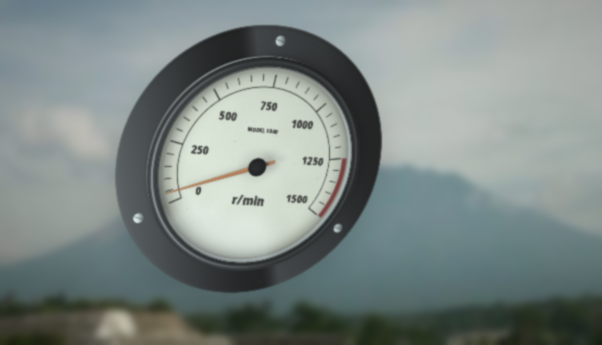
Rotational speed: rpm 50
